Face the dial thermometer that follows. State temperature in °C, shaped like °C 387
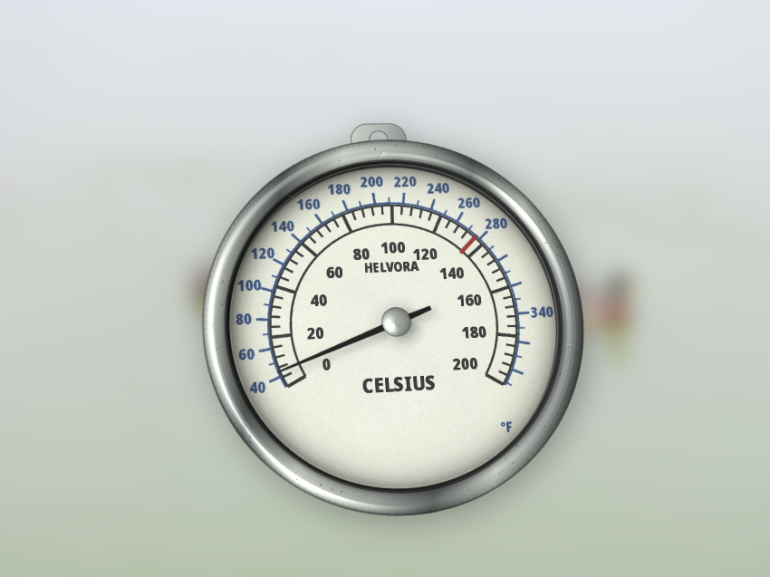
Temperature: °C 6
